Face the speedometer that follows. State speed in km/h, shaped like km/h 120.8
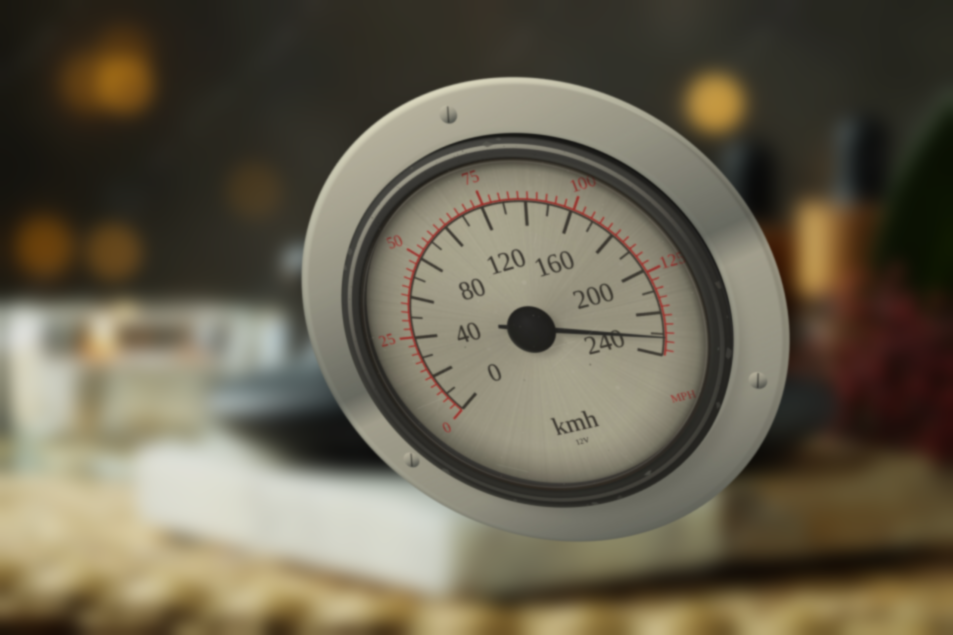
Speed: km/h 230
